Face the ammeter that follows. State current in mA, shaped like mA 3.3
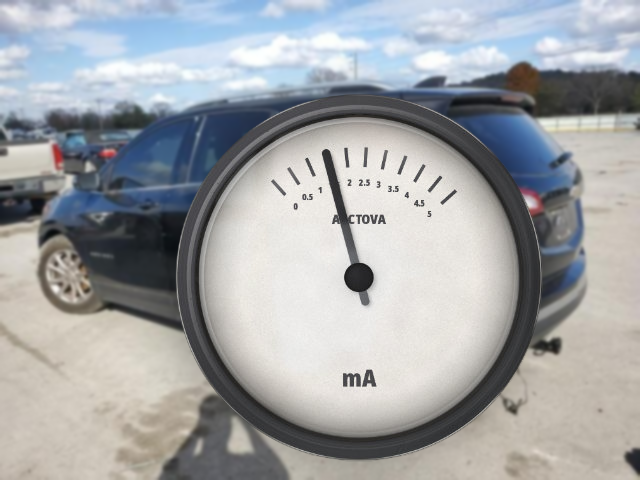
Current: mA 1.5
